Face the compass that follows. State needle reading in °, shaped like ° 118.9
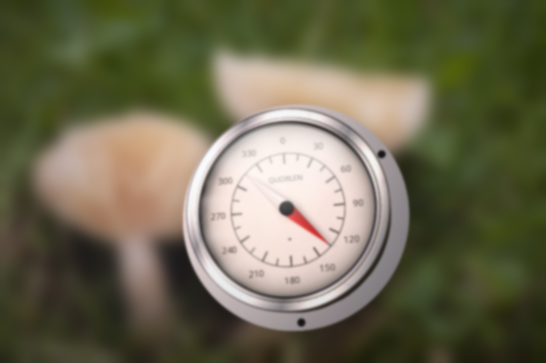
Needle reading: ° 135
